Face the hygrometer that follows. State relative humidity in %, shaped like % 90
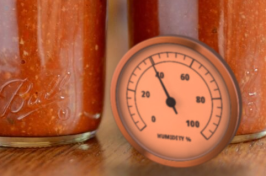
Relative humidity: % 40
